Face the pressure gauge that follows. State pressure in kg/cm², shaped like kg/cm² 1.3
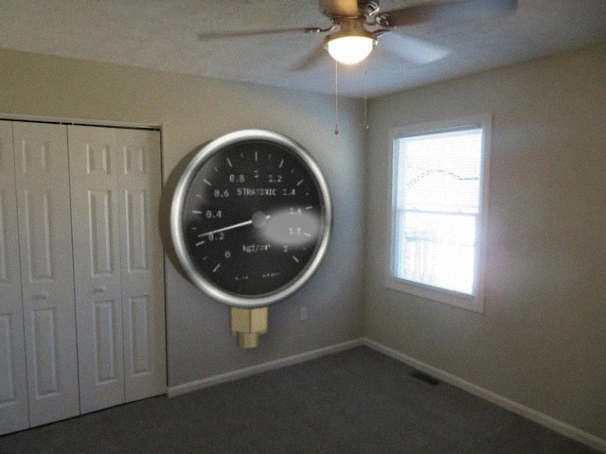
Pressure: kg/cm² 0.25
